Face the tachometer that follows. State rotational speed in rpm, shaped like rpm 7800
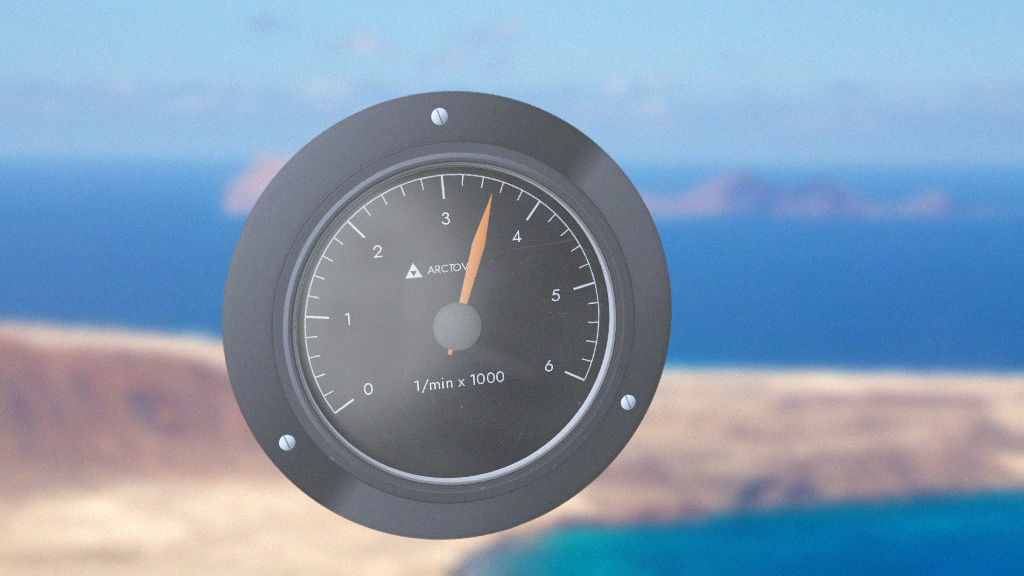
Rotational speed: rpm 3500
